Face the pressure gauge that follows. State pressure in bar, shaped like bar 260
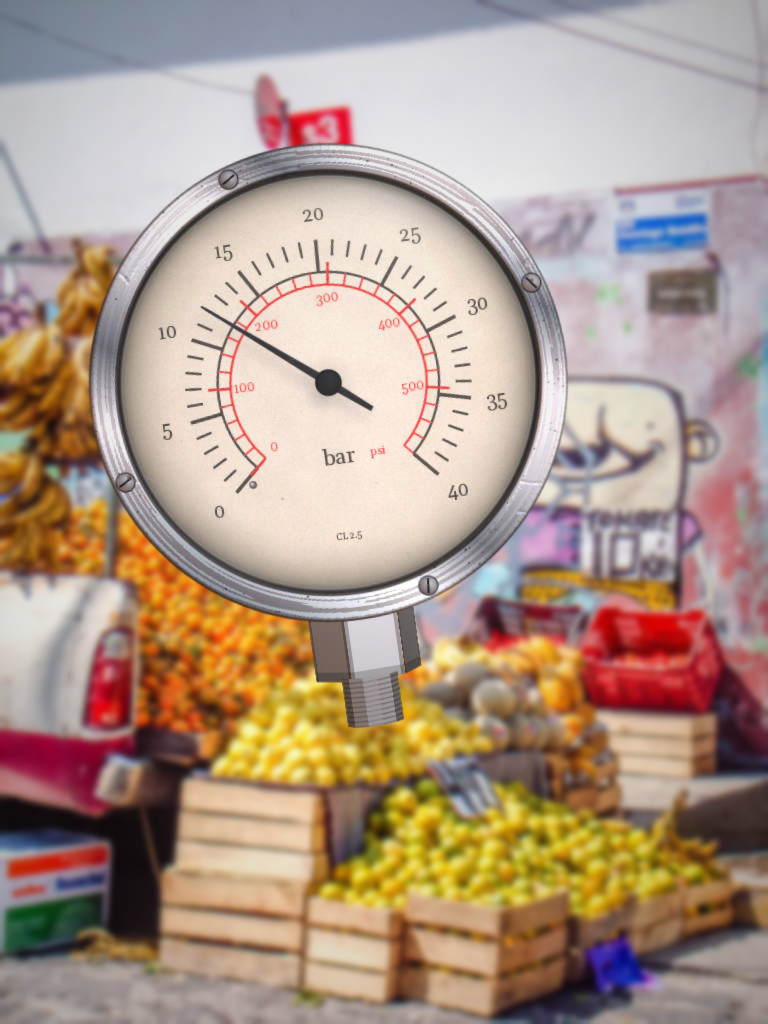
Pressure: bar 12
